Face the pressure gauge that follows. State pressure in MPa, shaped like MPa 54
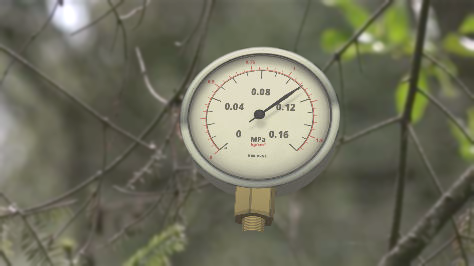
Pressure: MPa 0.11
